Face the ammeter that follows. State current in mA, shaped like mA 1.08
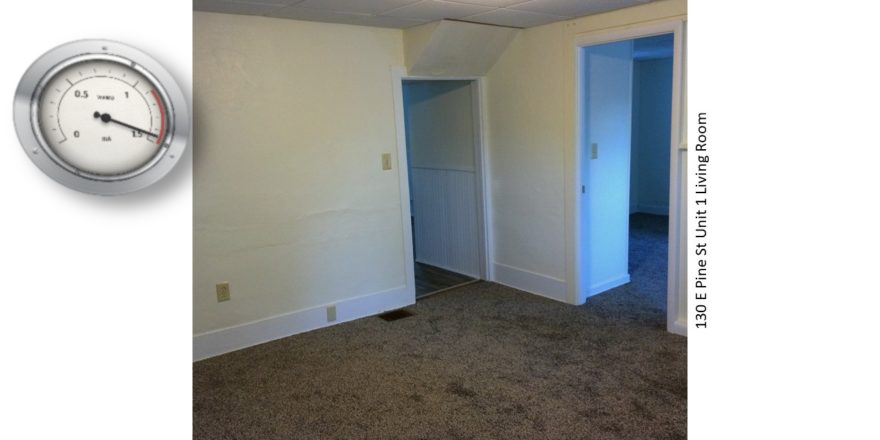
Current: mA 1.45
